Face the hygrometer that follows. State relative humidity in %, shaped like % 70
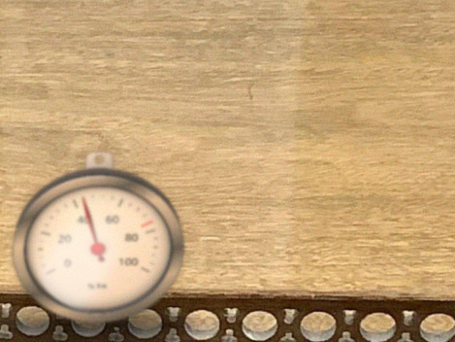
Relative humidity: % 44
